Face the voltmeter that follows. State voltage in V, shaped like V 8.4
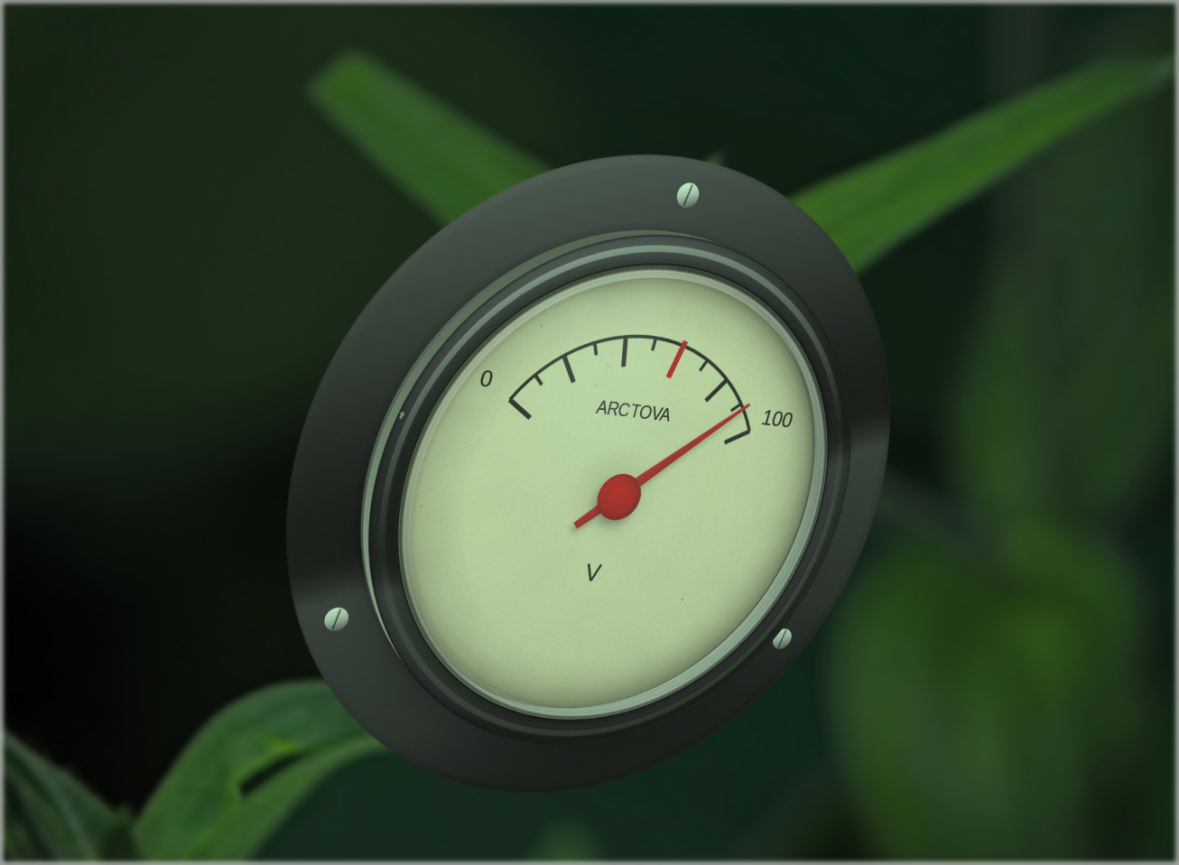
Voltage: V 90
